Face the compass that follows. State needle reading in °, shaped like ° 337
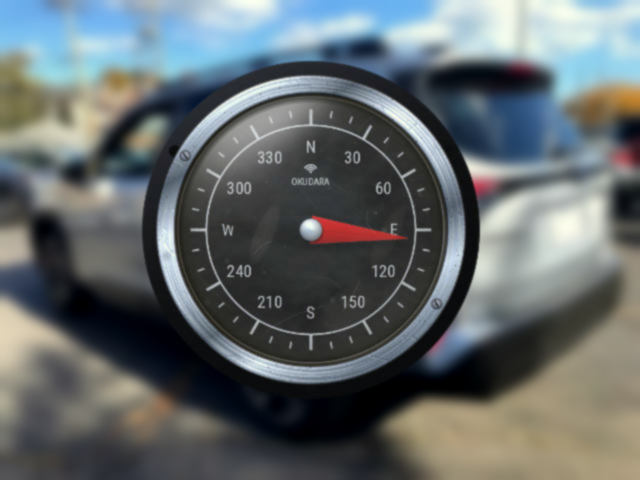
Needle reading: ° 95
